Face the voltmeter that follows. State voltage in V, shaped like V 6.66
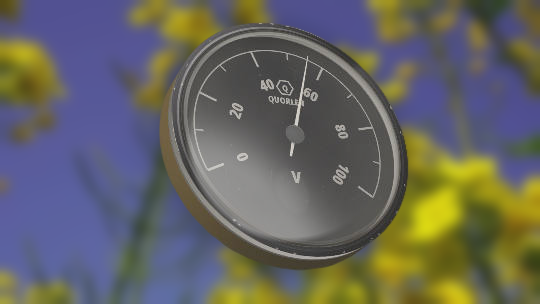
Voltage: V 55
